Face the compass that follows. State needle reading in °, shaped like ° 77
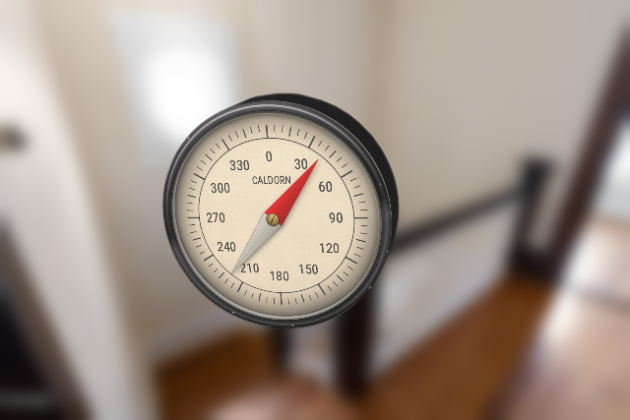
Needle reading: ° 40
